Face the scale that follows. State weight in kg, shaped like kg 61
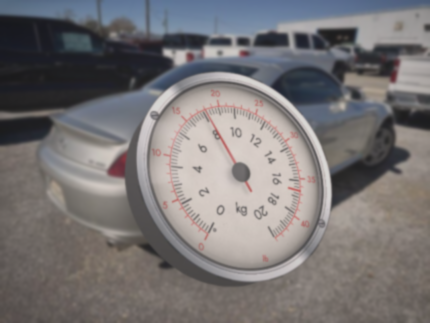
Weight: kg 8
